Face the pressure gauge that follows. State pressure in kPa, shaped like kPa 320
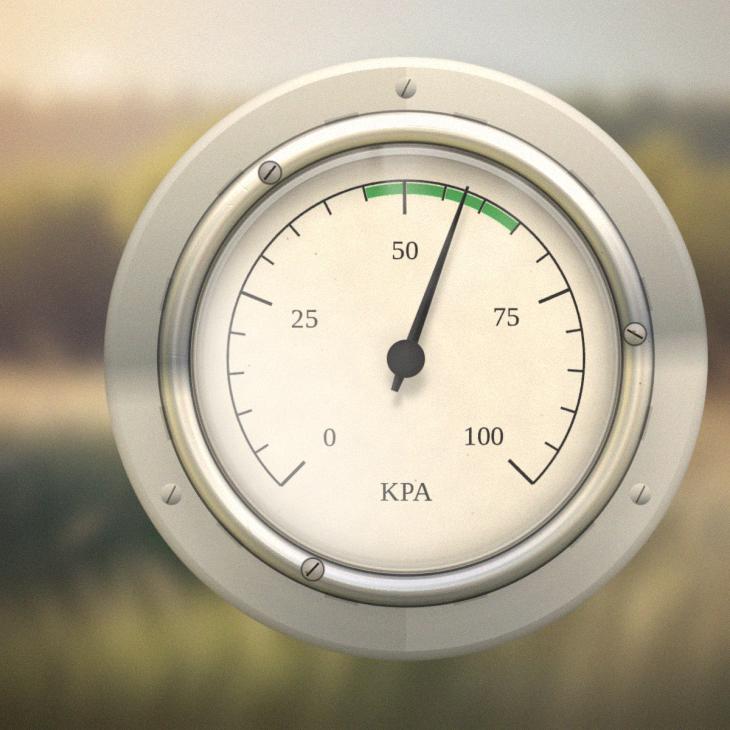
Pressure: kPa 57.5
